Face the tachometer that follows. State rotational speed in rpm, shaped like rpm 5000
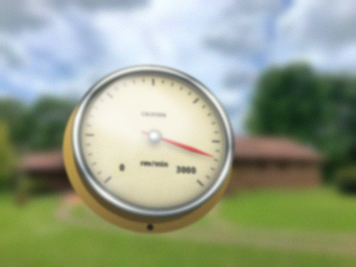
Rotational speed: rpm 2700
